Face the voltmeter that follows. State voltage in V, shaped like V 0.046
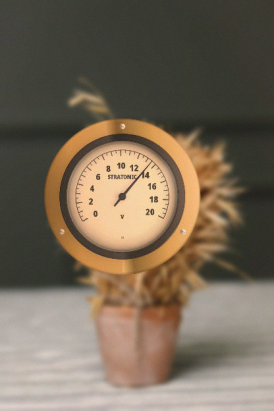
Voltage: V 13.5
